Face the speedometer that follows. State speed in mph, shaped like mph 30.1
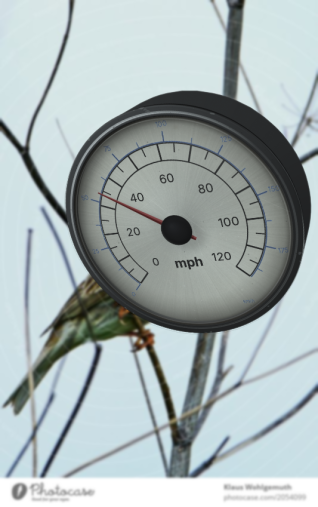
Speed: mph 35
